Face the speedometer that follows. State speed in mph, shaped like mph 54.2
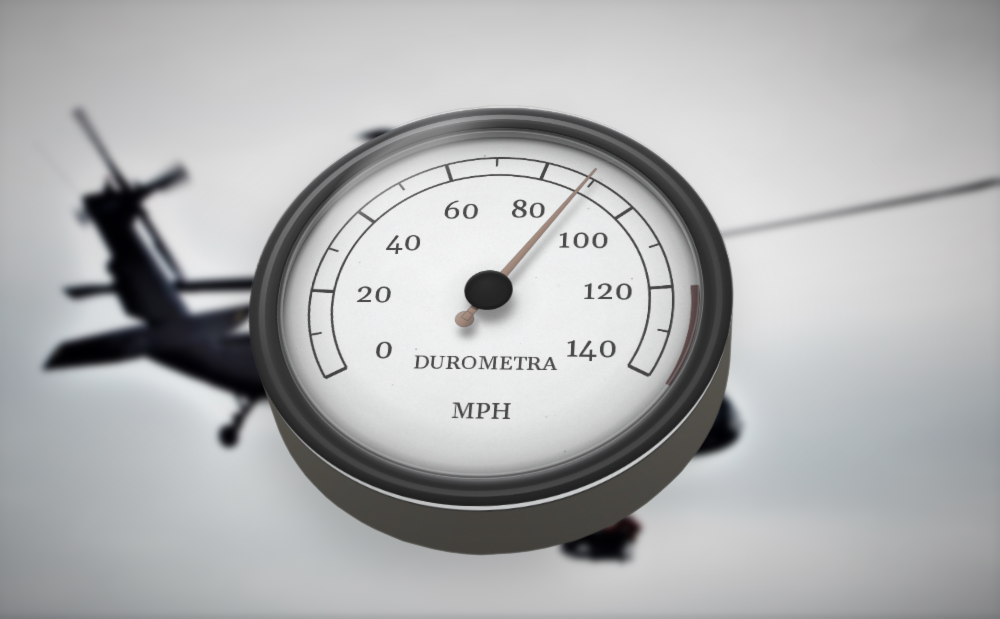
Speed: mph 90
